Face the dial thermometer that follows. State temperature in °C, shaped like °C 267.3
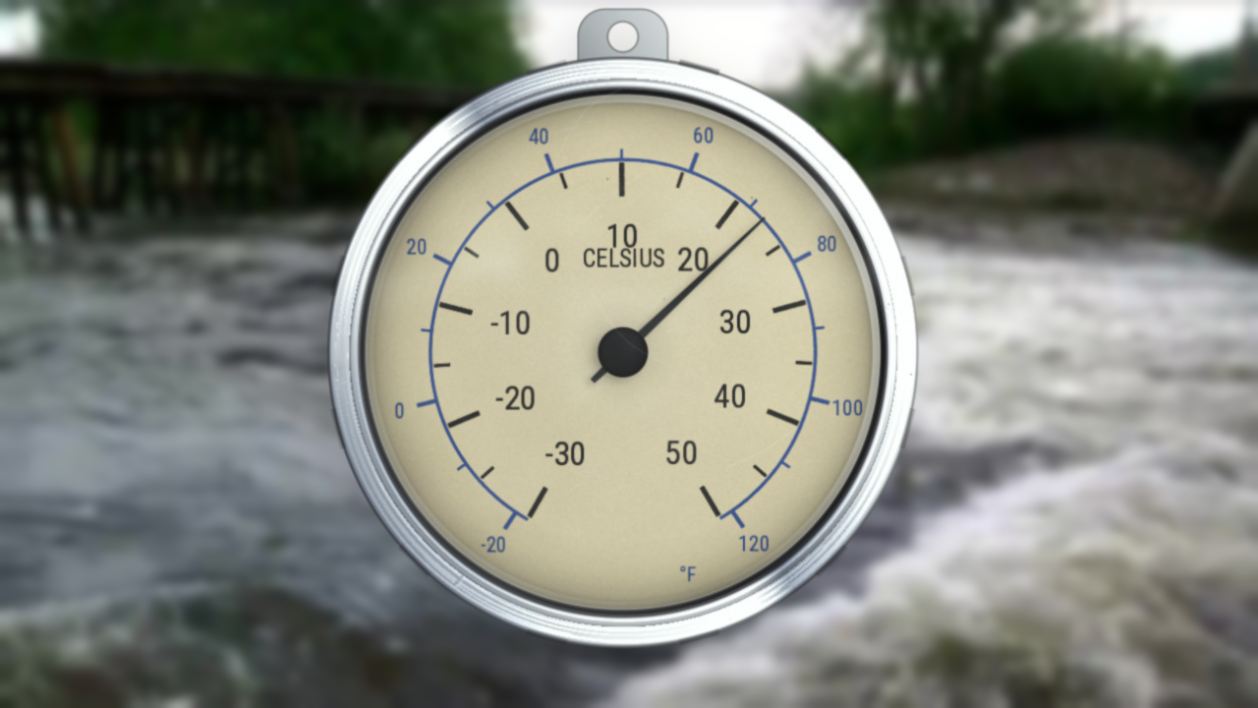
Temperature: °C 22.5
